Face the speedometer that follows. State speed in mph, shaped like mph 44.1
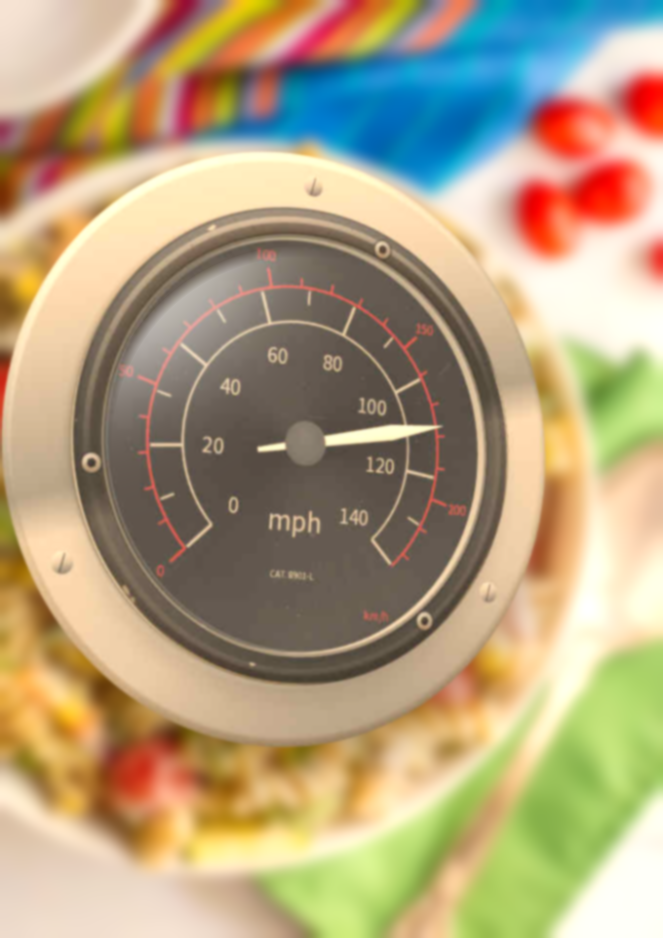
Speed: mph 110
